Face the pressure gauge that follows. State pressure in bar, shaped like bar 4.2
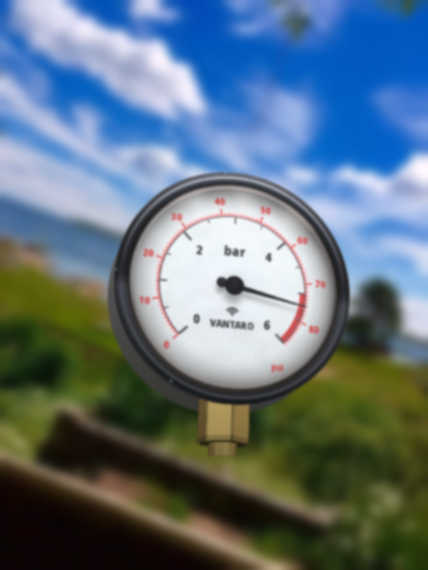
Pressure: bar 5.25
